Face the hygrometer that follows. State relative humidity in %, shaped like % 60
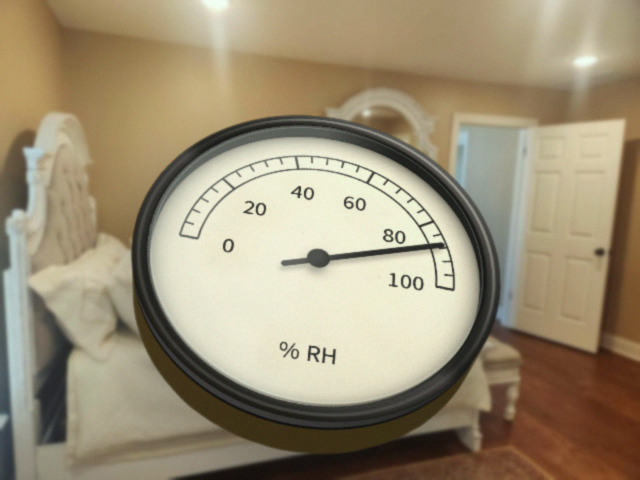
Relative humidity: % 88
